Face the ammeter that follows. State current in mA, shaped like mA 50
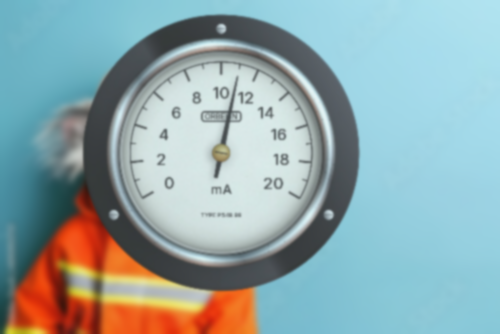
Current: mA 11
